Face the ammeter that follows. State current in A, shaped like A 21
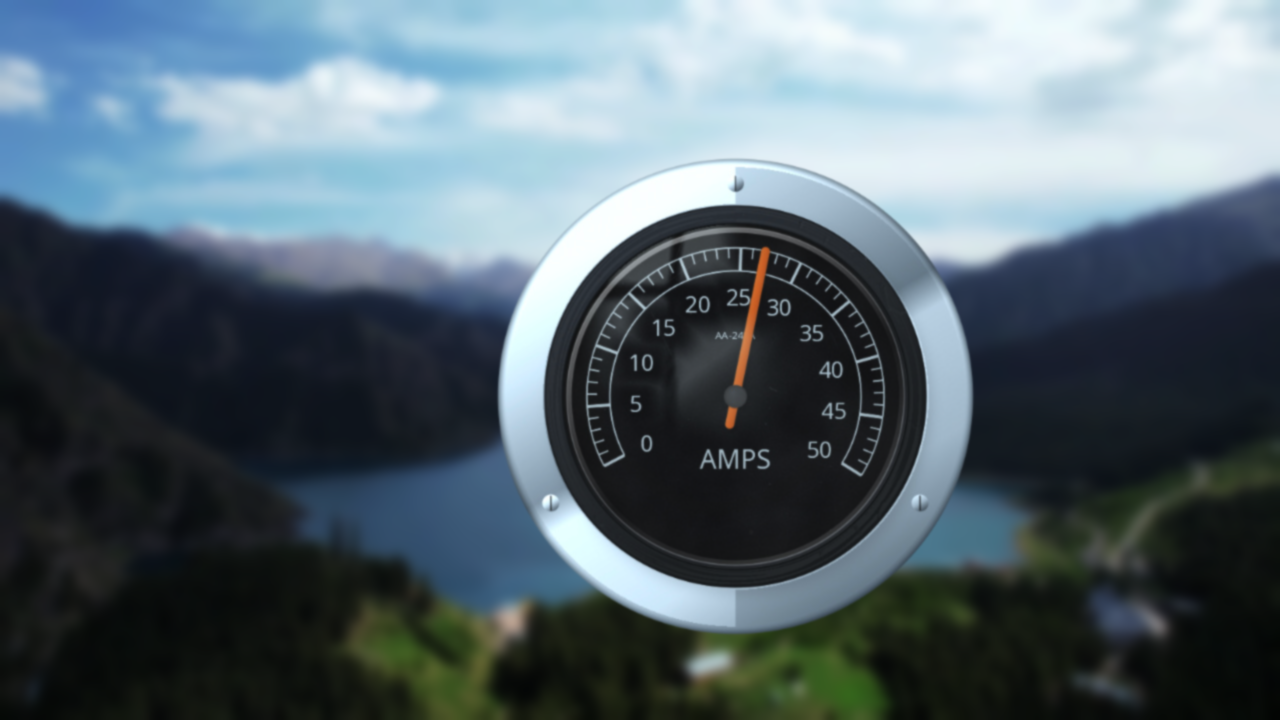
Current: A 27
